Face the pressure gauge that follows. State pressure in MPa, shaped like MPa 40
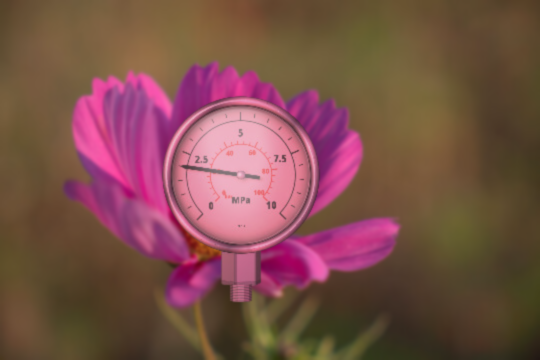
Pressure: MPa 2
